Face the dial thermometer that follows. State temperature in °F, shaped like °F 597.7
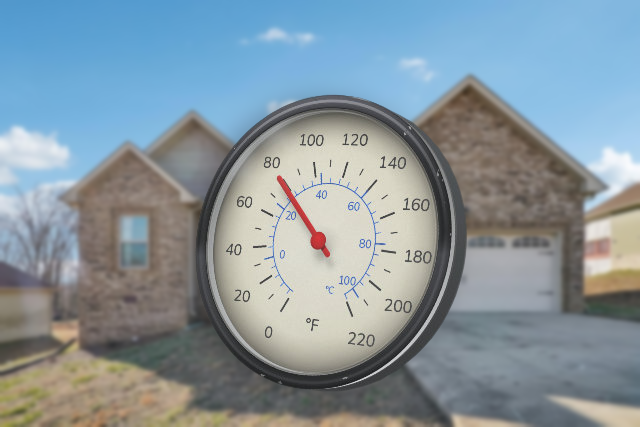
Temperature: °F 80
